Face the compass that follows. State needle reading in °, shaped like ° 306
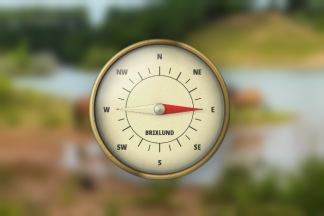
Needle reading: ° 90
